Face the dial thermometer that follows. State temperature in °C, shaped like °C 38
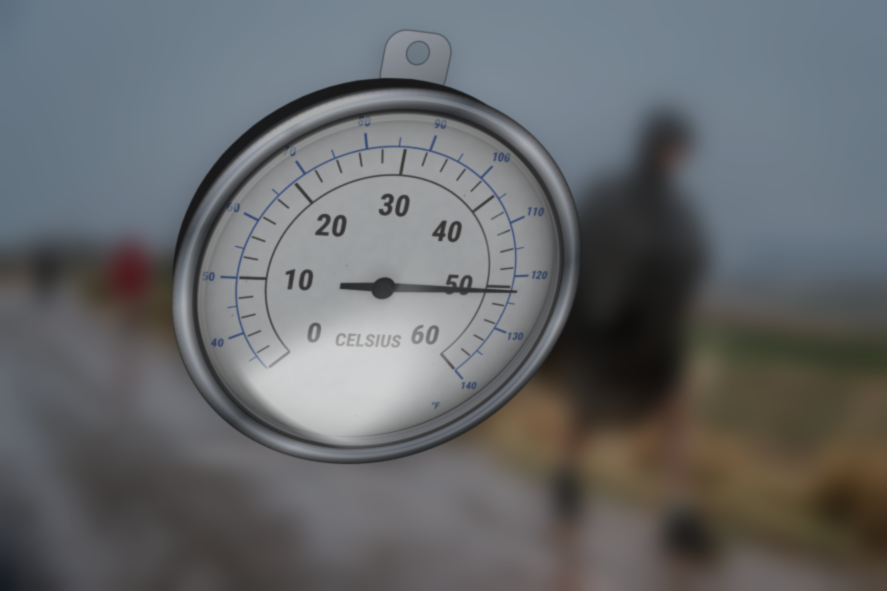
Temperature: °C 50
